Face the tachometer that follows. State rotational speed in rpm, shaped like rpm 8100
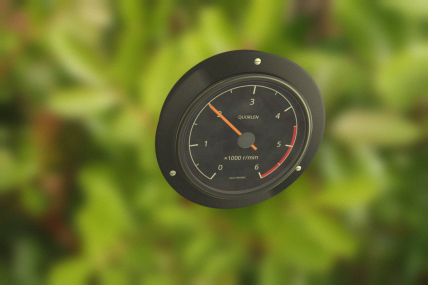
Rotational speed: rpm 2000
